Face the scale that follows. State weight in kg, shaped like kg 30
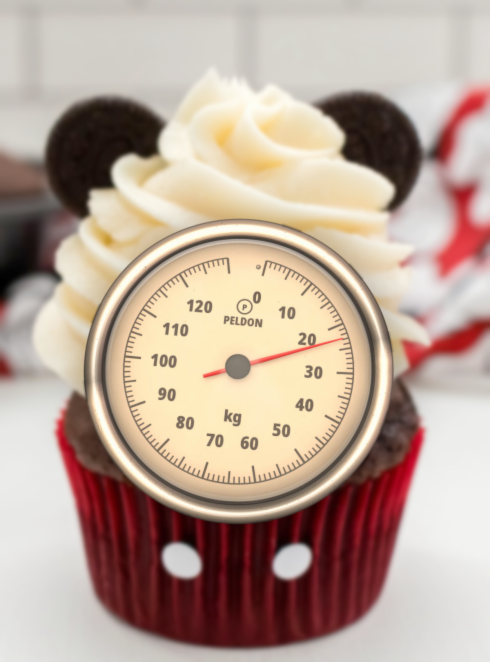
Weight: kg 23
